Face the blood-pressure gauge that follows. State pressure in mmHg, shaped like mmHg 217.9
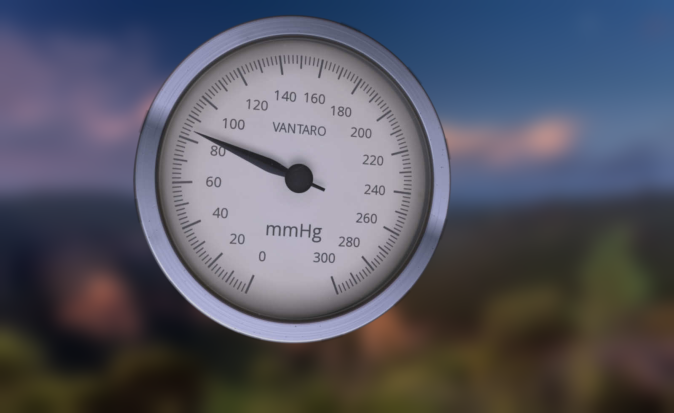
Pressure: mmHg 84
